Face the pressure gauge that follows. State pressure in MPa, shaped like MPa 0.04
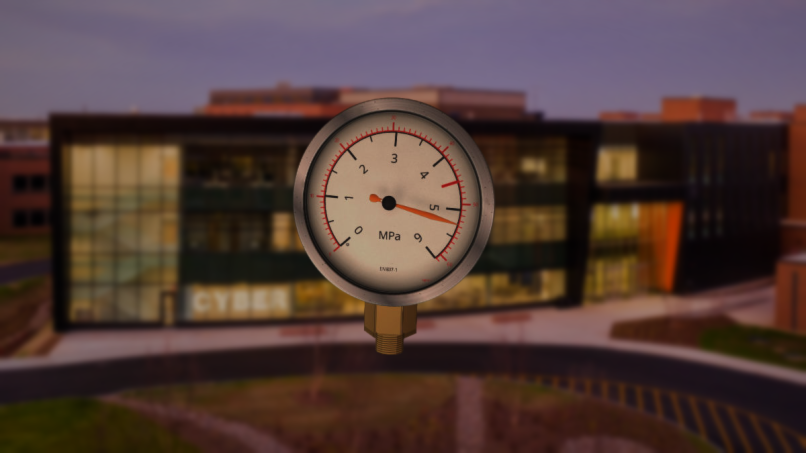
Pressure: MPa 5.25
